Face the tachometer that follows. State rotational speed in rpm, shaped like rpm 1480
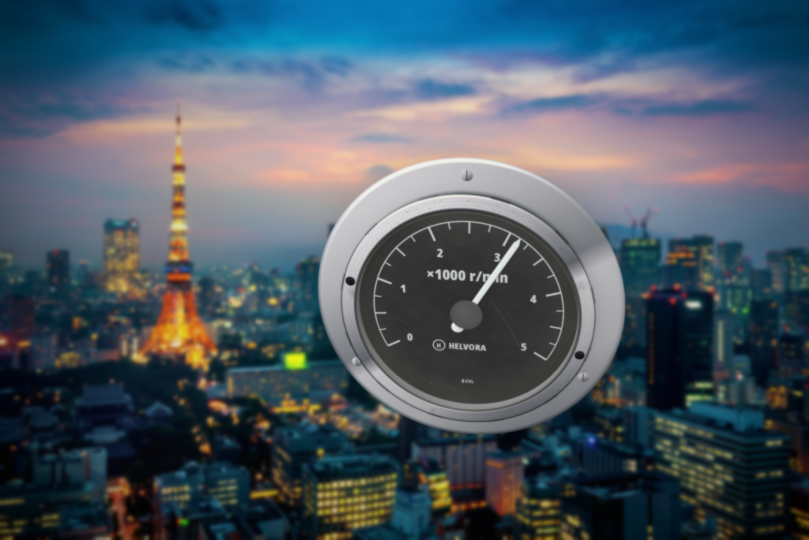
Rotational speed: rpm 3125
